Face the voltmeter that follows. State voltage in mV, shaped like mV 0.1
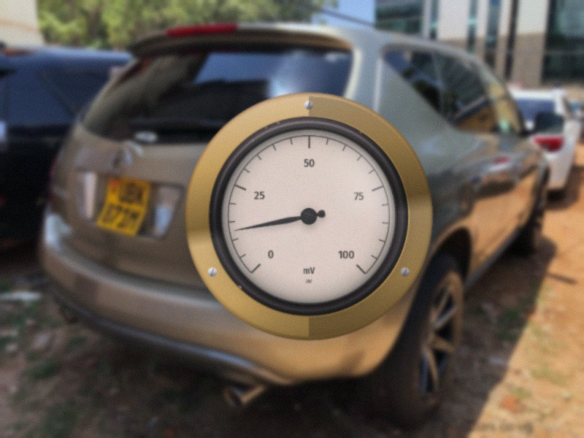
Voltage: mV 12.5
